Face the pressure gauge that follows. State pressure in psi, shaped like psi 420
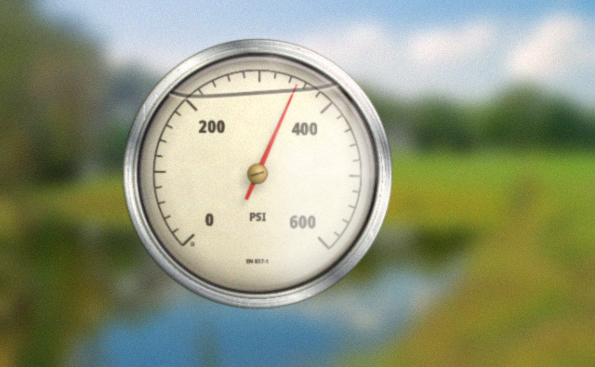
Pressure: psi 350
